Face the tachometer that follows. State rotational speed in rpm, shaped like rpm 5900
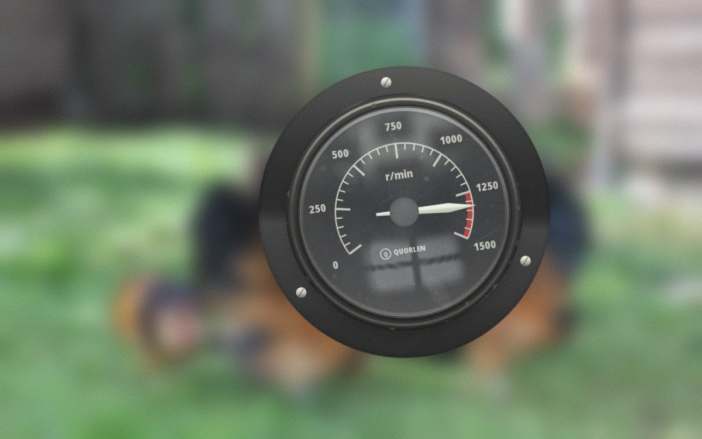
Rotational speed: rpm 1325
